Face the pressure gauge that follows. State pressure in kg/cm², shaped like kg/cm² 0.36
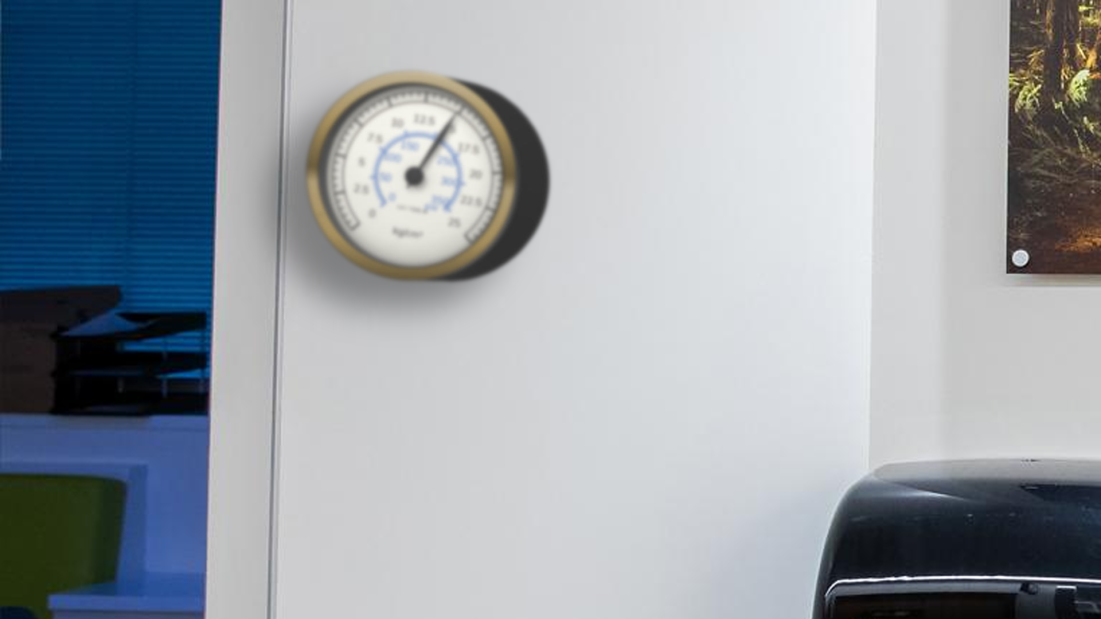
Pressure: kg/cm² 15
